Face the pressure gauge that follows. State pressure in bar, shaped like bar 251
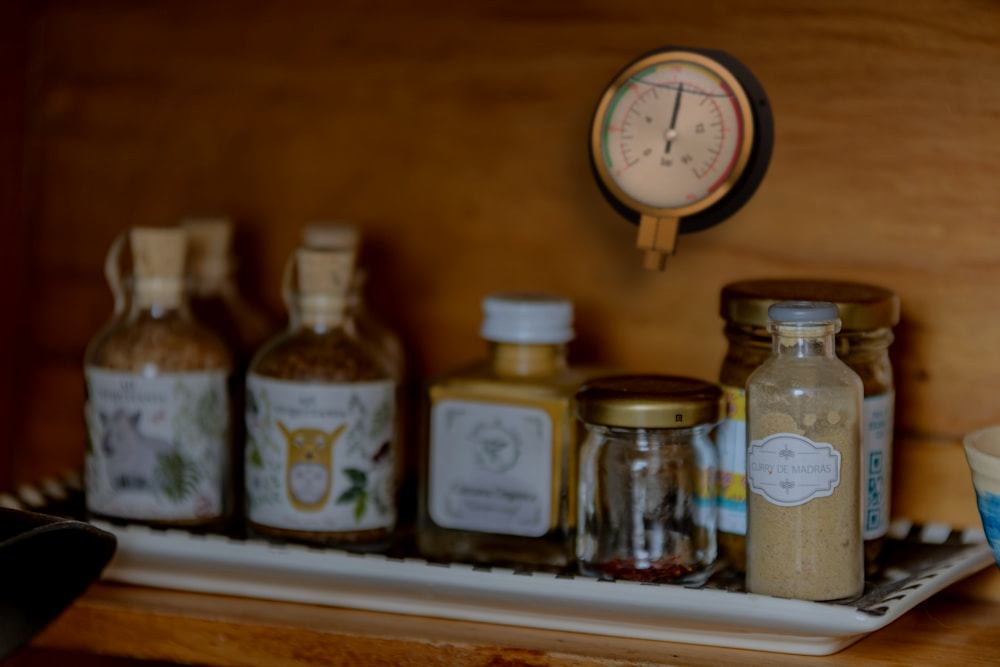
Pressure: bar 8
